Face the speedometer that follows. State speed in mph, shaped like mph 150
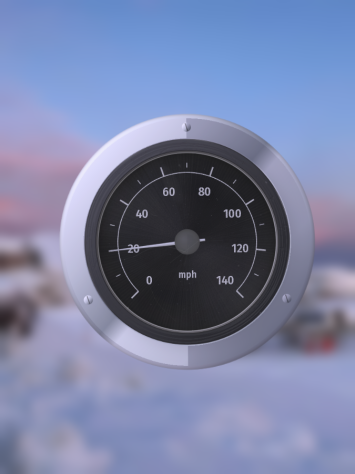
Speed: mph 20
